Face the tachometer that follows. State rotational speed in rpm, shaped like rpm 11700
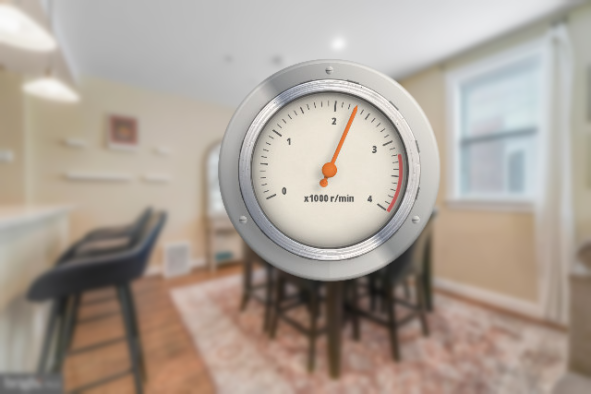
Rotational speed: rpm 2300
